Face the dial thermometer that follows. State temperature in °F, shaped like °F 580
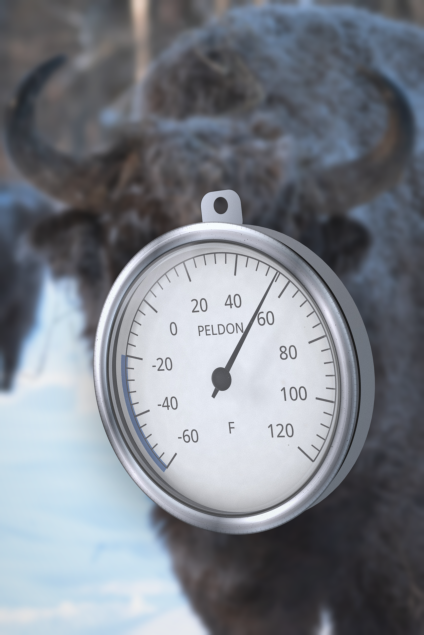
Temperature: °F 56
